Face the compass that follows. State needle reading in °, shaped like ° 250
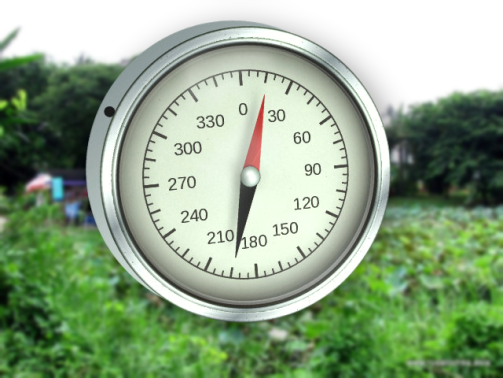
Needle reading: ° 15
